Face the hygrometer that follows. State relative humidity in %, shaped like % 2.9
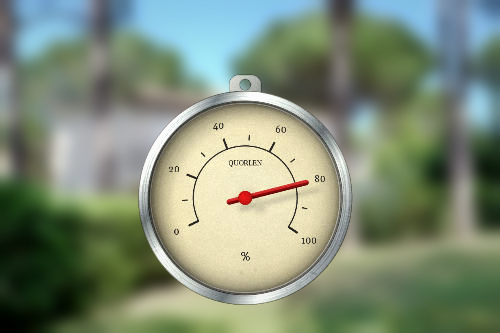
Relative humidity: % 80
